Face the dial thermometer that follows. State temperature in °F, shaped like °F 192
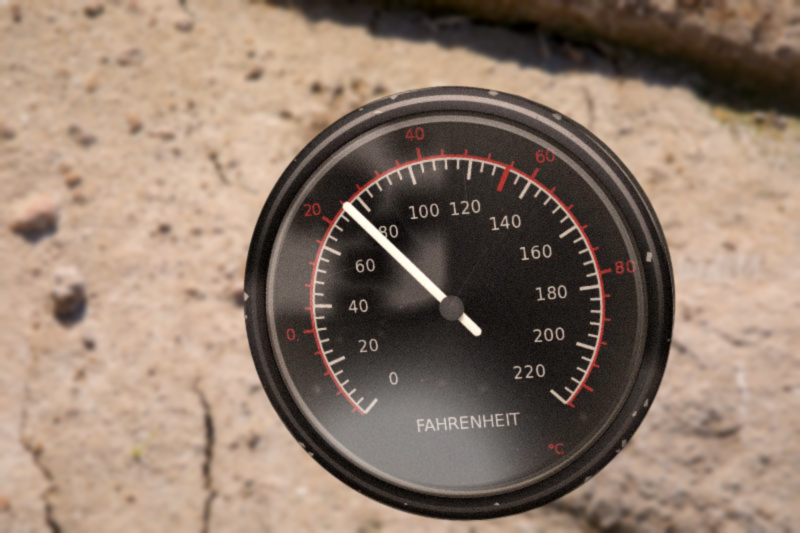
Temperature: °F 76
